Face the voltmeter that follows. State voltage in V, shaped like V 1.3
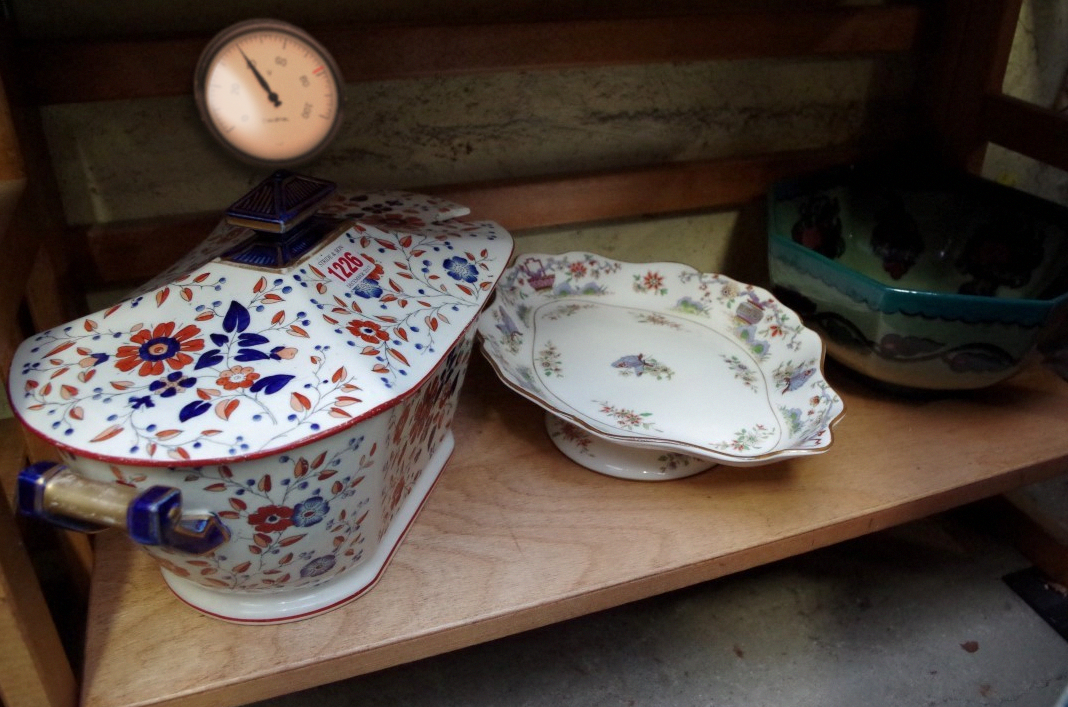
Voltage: V 40
